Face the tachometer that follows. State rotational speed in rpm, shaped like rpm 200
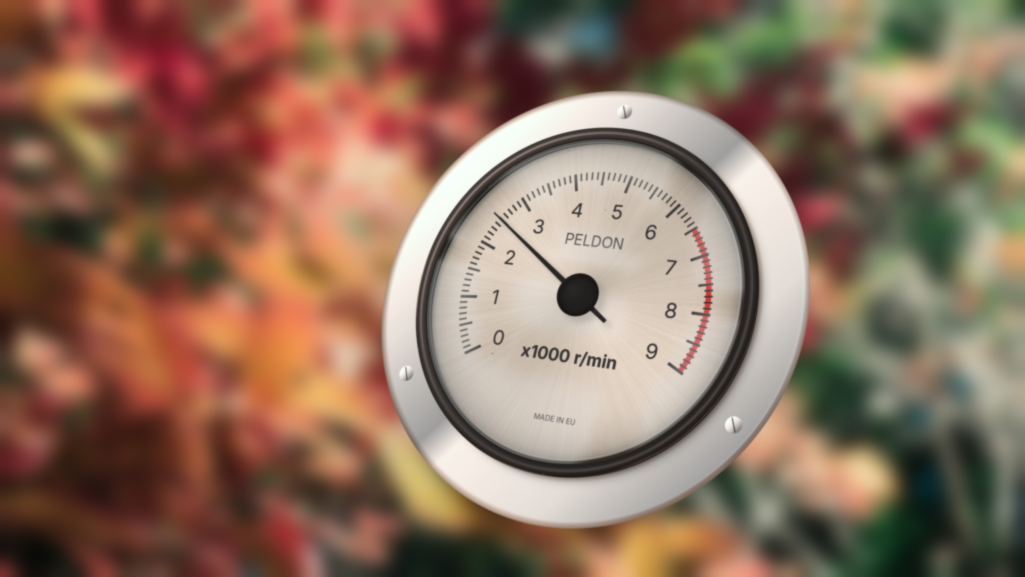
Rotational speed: rpm 2500
